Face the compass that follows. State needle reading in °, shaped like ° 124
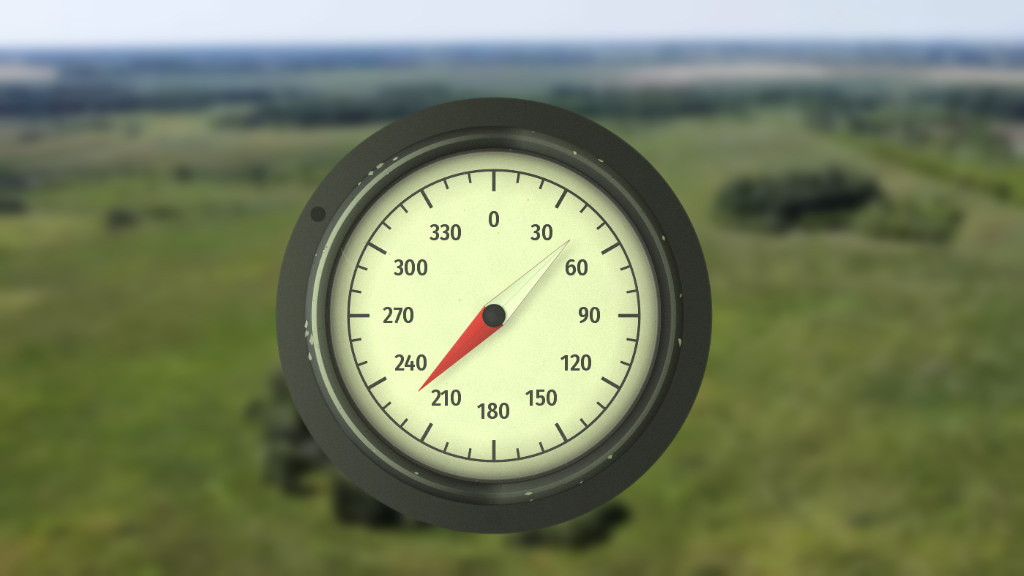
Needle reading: ° 225
